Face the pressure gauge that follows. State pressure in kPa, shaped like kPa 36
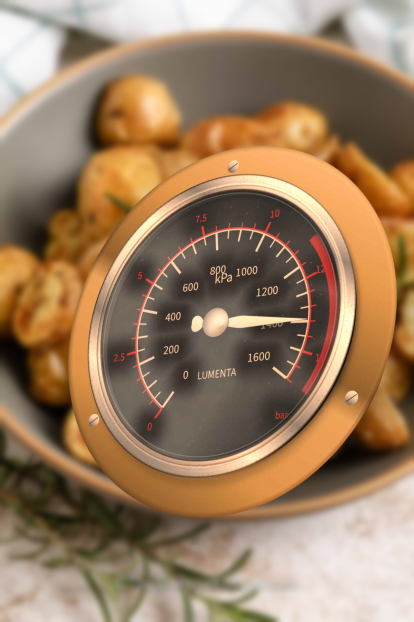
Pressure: kPa 1400
